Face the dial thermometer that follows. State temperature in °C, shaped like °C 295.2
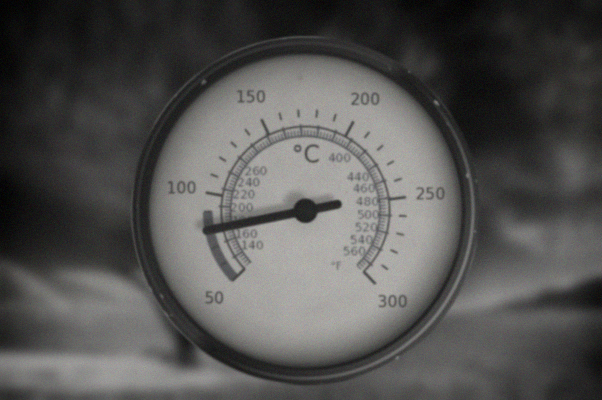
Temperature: °C 80
